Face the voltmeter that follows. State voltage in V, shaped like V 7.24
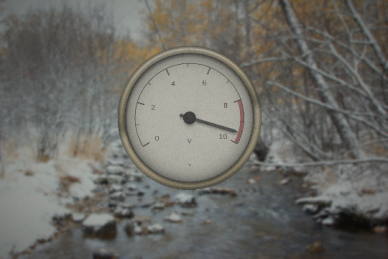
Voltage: V 9.5
